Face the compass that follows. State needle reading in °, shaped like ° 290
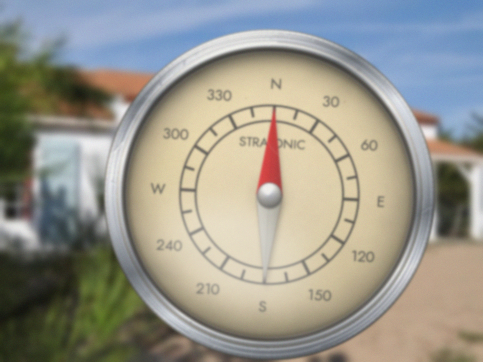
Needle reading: ° 0
